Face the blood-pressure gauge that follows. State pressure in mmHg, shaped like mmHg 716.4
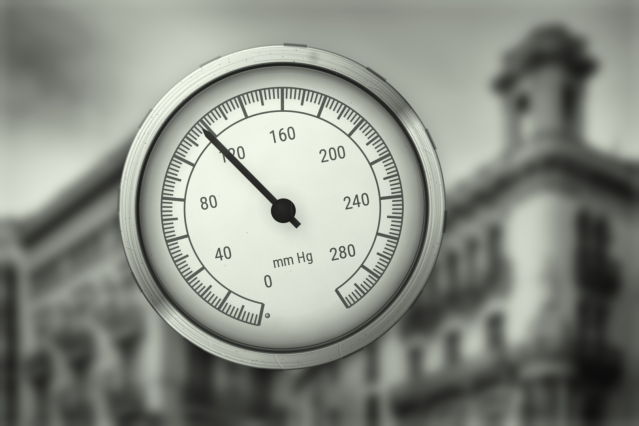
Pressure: mmHg 118
